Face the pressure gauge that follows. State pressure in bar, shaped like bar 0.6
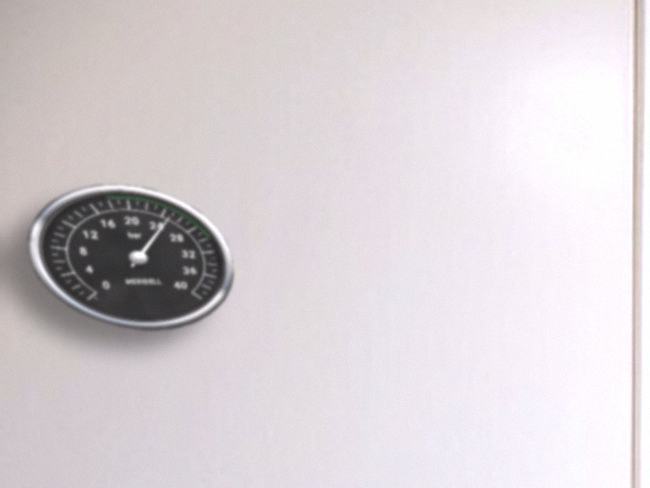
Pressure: bar 25
